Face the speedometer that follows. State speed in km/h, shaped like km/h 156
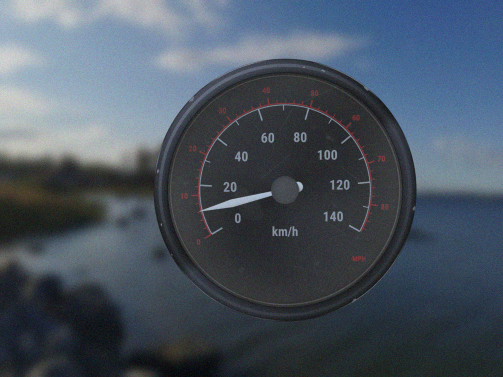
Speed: km/h 10
